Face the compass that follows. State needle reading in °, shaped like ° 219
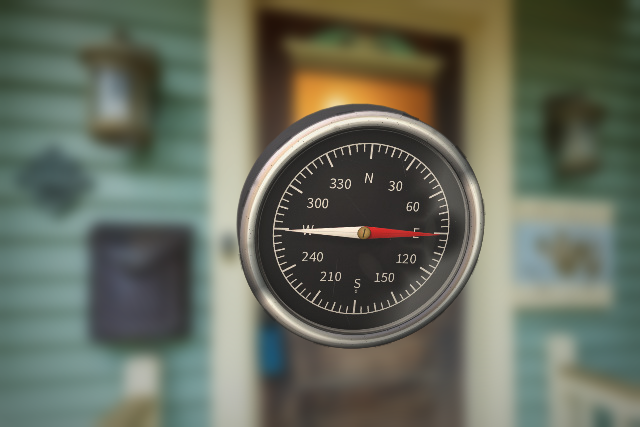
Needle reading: ° 90
